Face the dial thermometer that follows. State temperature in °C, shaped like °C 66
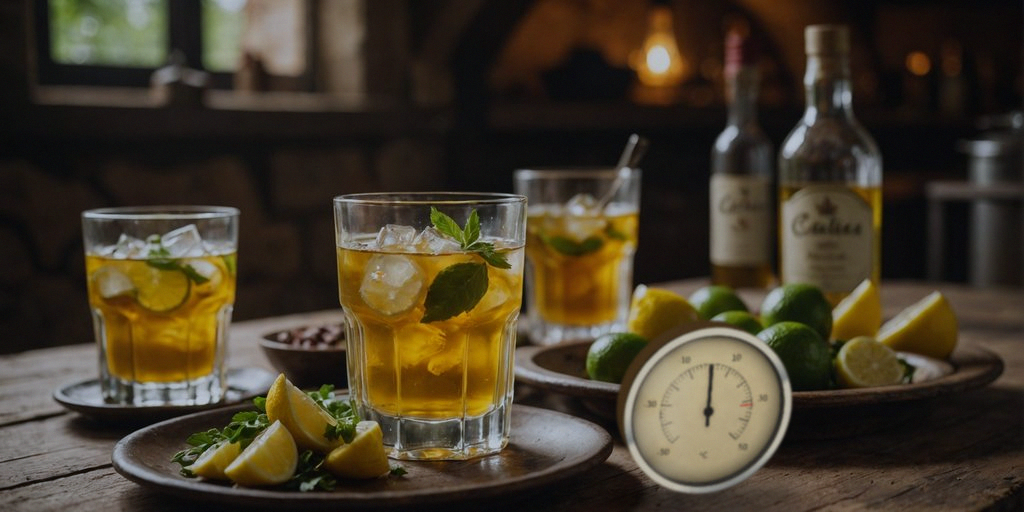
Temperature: °C 0
